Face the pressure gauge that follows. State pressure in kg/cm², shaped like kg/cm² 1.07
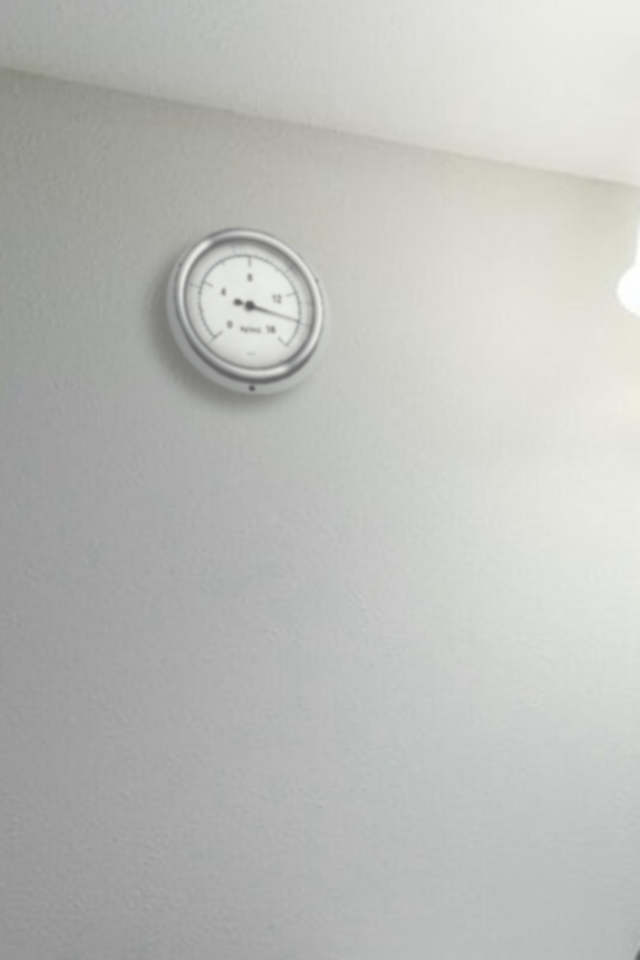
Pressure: kg/cm² 14
